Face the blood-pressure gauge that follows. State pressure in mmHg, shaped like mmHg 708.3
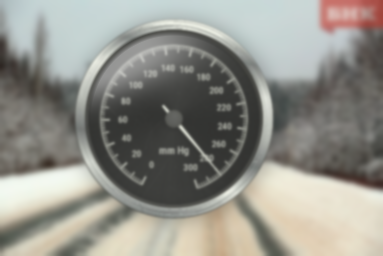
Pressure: mmHg 280
